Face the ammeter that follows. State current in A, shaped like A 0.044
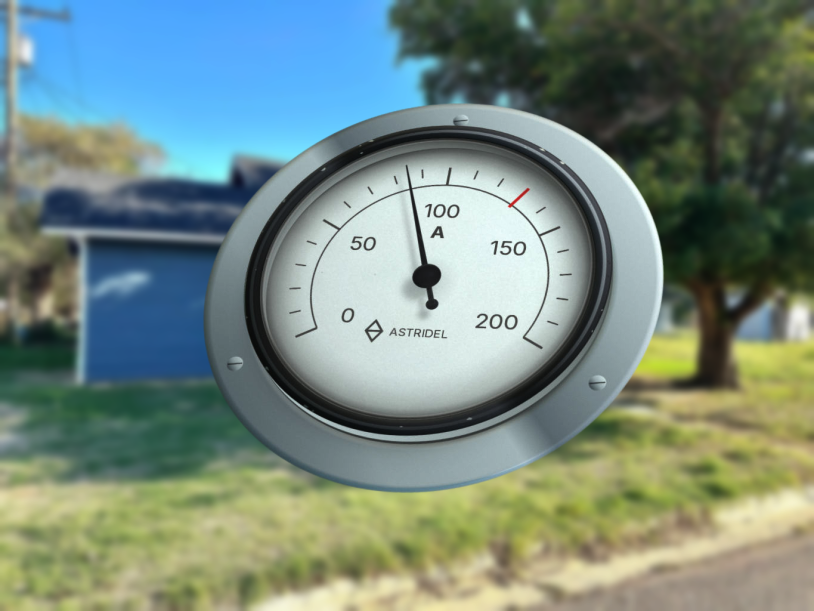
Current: A 85
